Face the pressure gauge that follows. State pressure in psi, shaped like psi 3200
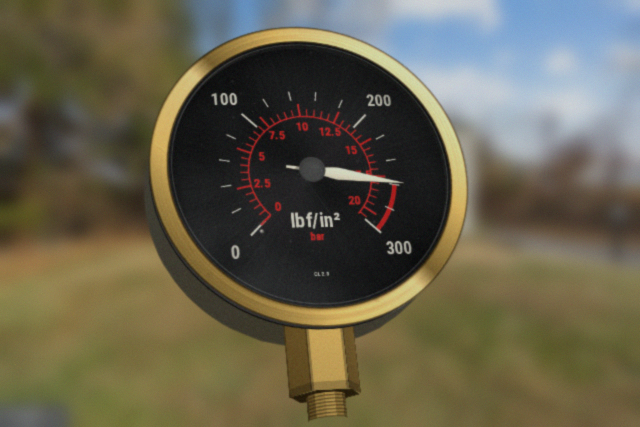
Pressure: psi 260
